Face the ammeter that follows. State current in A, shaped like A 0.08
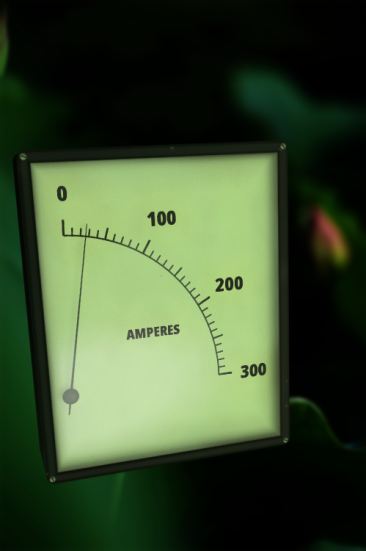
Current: A 25
